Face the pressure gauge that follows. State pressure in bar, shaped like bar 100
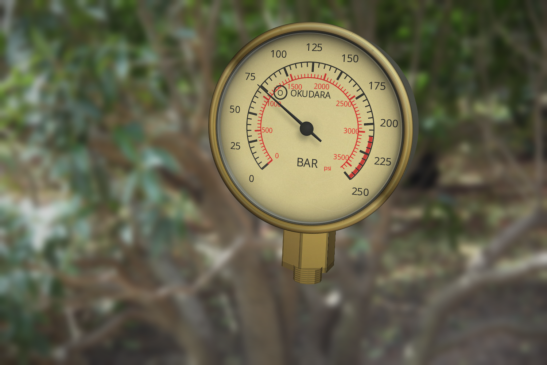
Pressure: bar 75
